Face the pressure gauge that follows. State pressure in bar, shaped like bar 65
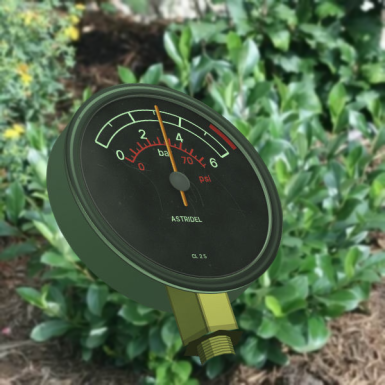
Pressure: bar 3
